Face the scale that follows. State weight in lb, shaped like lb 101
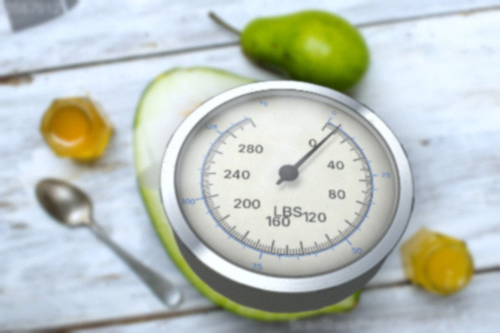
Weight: lb 10
